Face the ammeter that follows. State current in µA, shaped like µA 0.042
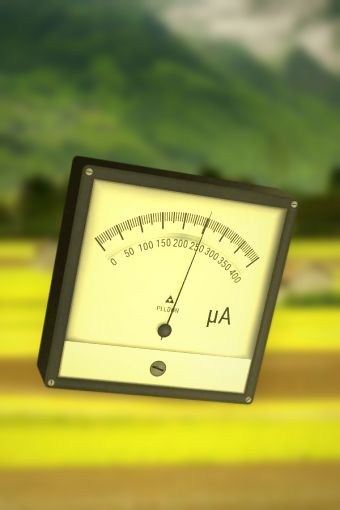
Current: µA 250
